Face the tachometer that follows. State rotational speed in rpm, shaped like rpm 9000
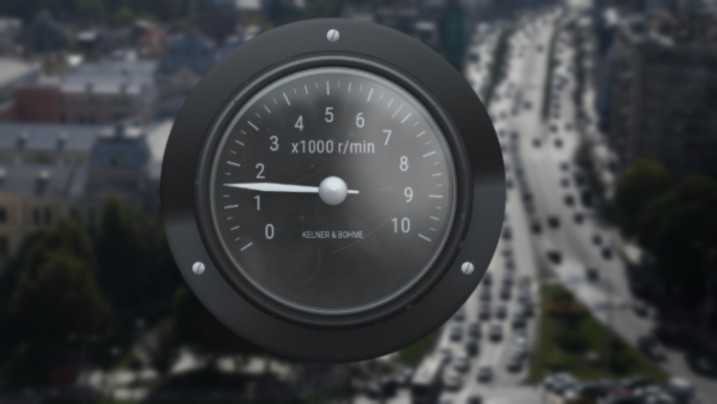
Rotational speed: rpm 1500
